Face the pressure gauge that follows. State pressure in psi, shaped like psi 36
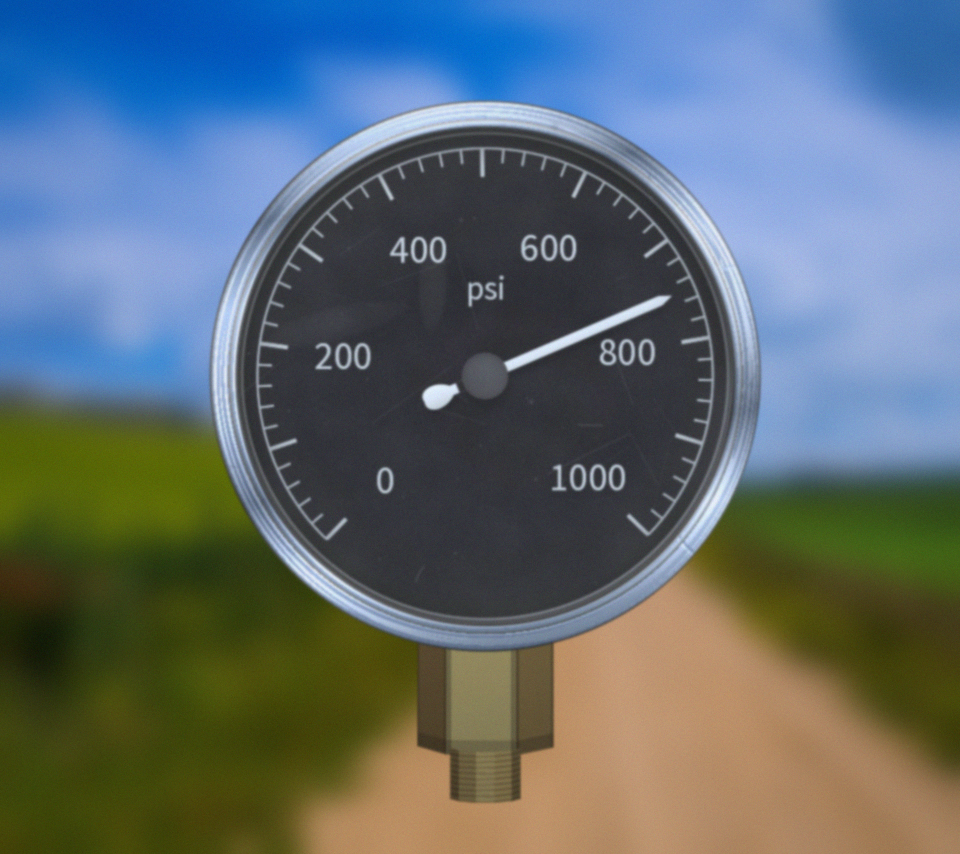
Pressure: psi 750
